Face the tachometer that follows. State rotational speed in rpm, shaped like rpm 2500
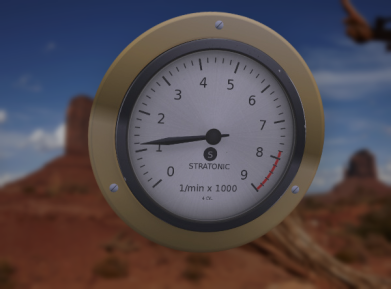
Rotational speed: rpm 1200
